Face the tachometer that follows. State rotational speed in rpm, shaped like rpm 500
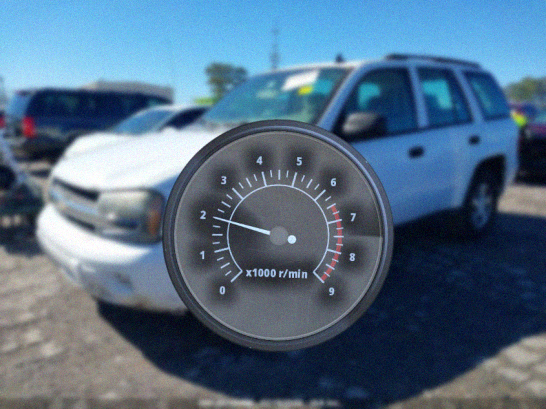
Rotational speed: rpm 2000
